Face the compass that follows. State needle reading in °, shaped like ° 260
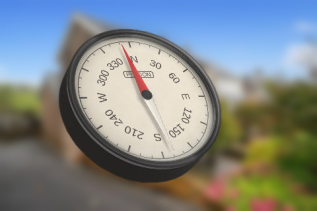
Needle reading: ° 350
